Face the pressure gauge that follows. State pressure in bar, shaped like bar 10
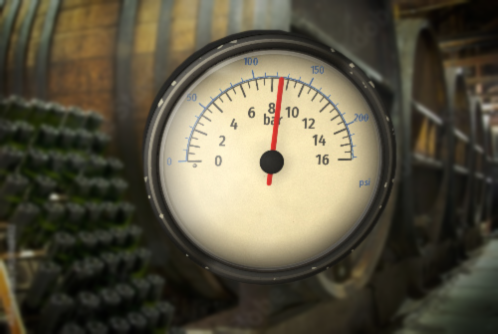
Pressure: bar 8.5
